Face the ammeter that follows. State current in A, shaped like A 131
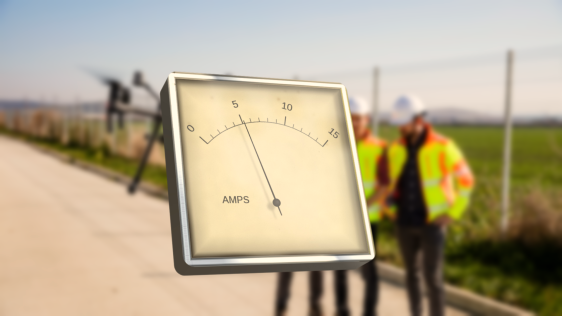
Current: A 5
